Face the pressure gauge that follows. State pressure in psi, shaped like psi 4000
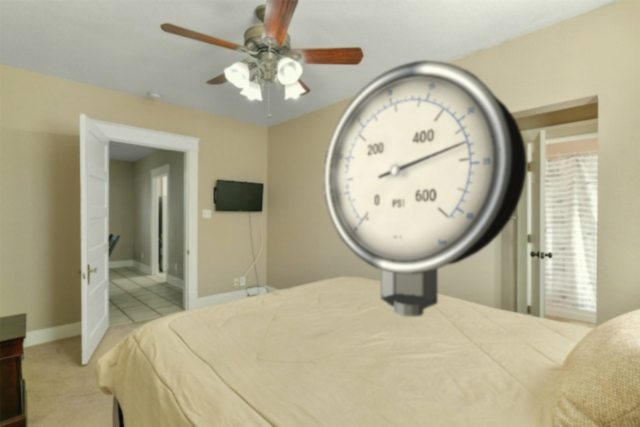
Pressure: psi 475
